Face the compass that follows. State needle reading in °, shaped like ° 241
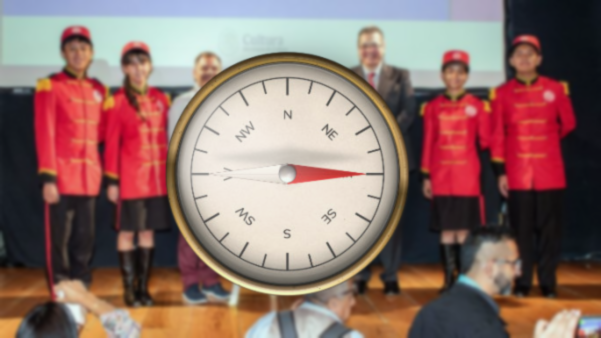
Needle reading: ° 90
